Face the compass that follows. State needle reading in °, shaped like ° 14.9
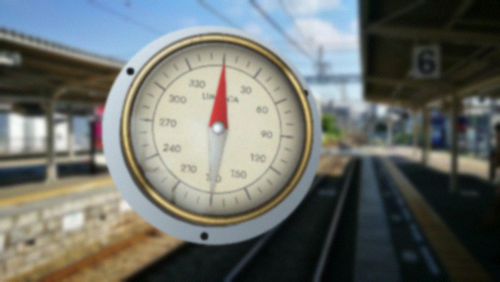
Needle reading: ° 0
